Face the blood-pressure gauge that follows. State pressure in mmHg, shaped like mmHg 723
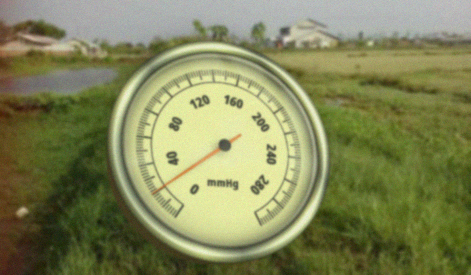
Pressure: mmHg 20
